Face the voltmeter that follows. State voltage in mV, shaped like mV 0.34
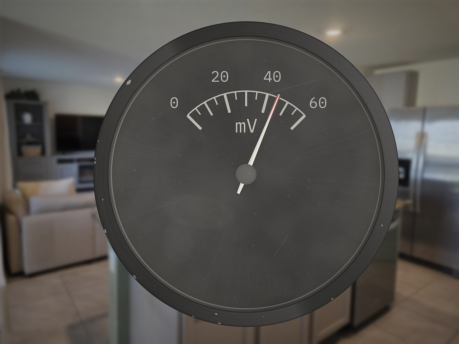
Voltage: mV 45
